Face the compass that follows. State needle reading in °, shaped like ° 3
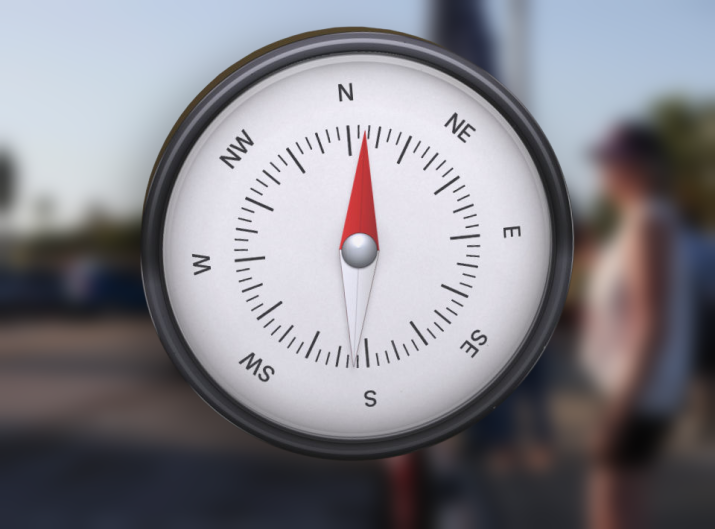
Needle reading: ° 7.5
